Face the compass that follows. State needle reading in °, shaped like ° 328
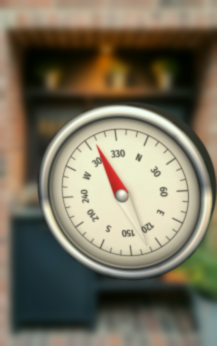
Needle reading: ° 310
